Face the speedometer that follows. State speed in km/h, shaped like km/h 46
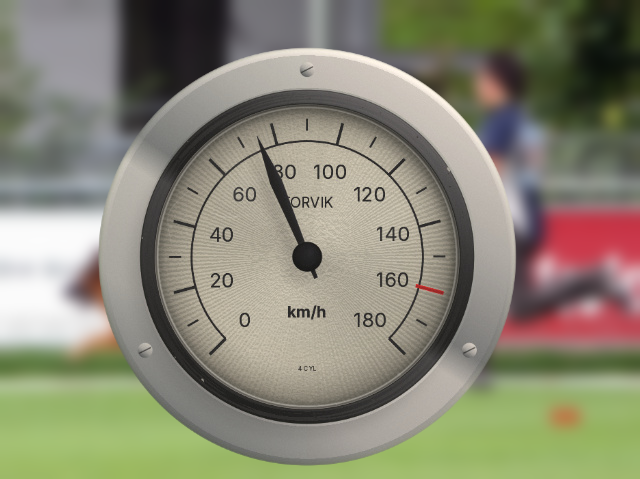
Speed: km/h 75
